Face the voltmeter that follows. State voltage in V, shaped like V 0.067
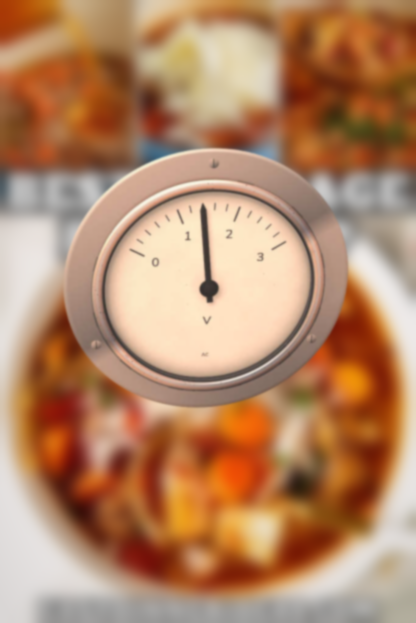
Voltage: V 1.4
